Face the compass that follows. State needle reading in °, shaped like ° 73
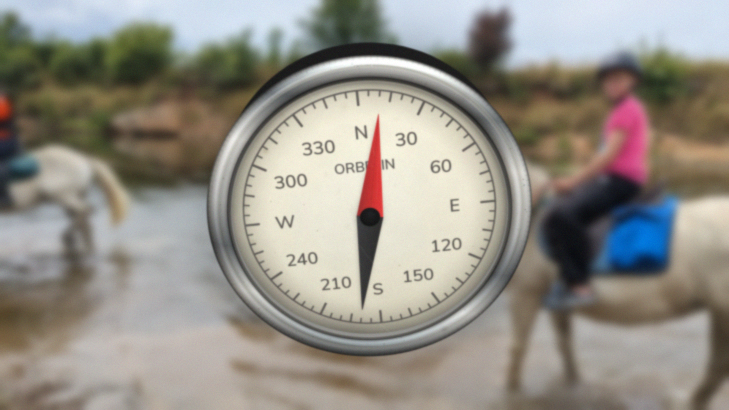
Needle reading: ° 10
